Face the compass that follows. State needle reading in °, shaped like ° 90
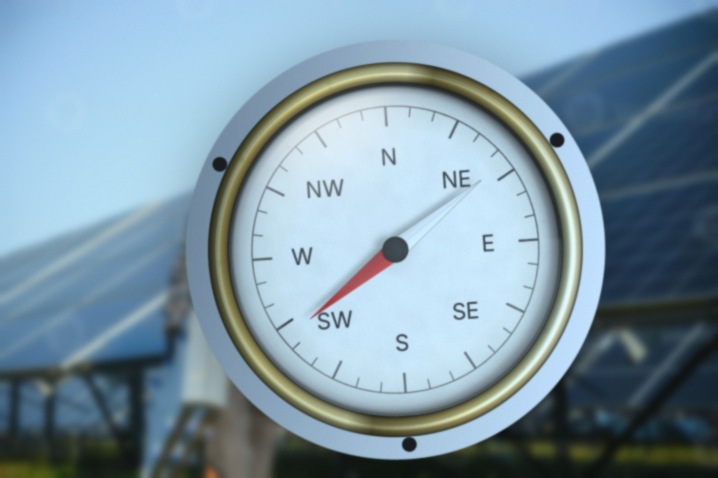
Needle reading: ° 235
